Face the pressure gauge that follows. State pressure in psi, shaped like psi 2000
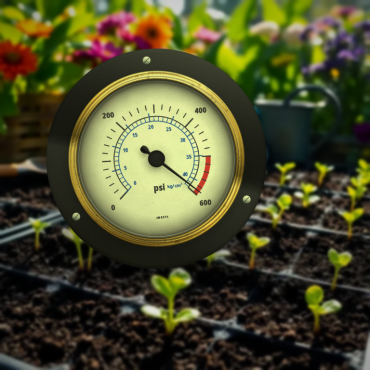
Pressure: psi 590
